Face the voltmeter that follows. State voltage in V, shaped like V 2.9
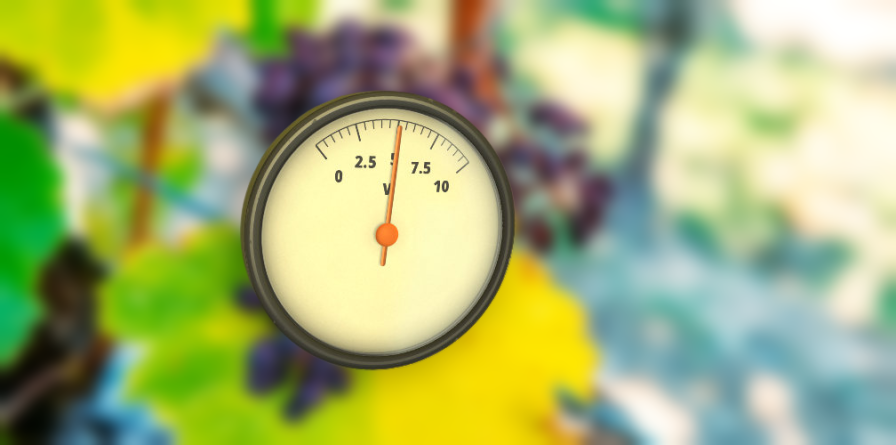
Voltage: V 5
